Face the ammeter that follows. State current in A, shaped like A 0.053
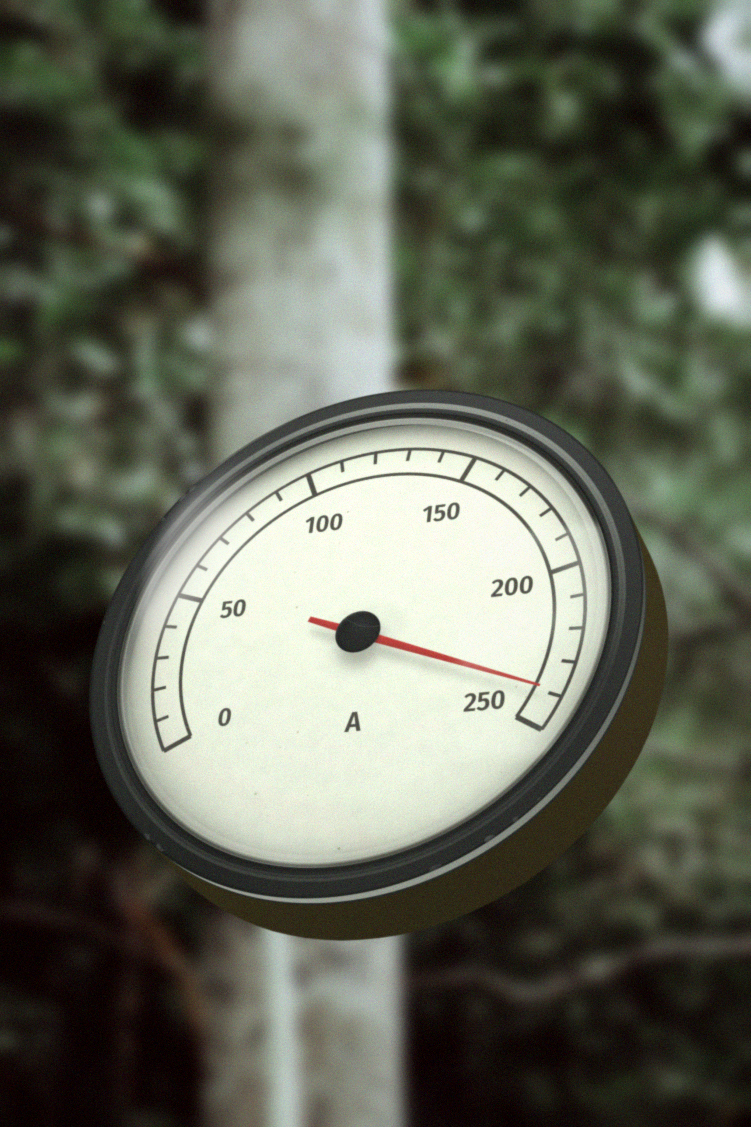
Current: A 240
